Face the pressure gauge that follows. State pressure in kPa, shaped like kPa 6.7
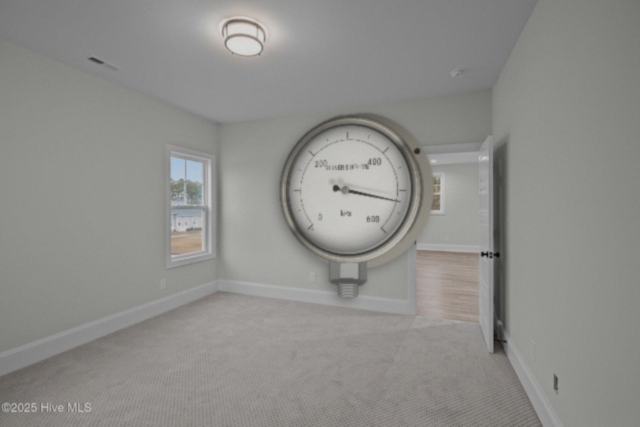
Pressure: kPa 525
